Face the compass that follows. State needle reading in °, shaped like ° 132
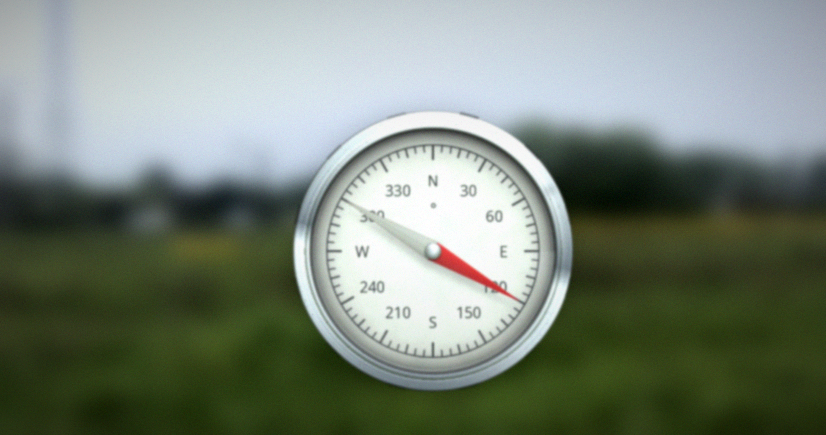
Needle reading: ° 120
